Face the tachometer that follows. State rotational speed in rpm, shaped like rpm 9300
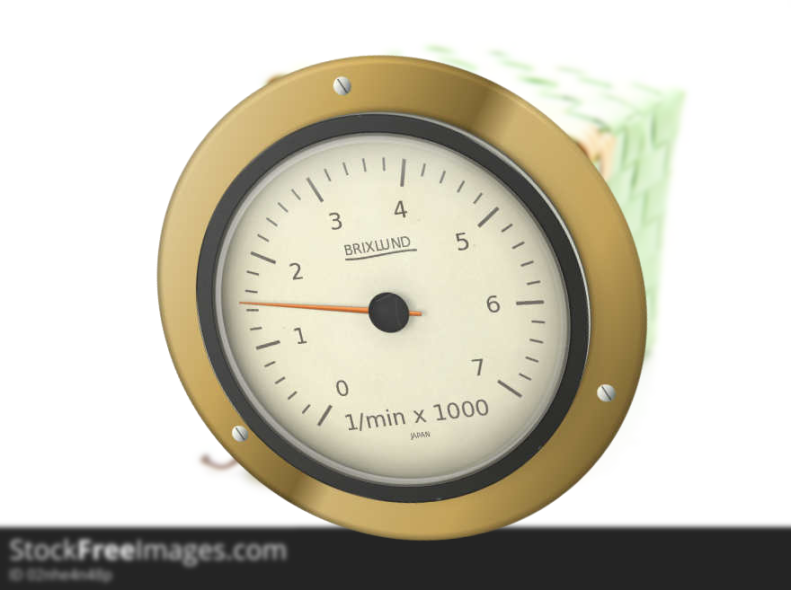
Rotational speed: rpm 1500
